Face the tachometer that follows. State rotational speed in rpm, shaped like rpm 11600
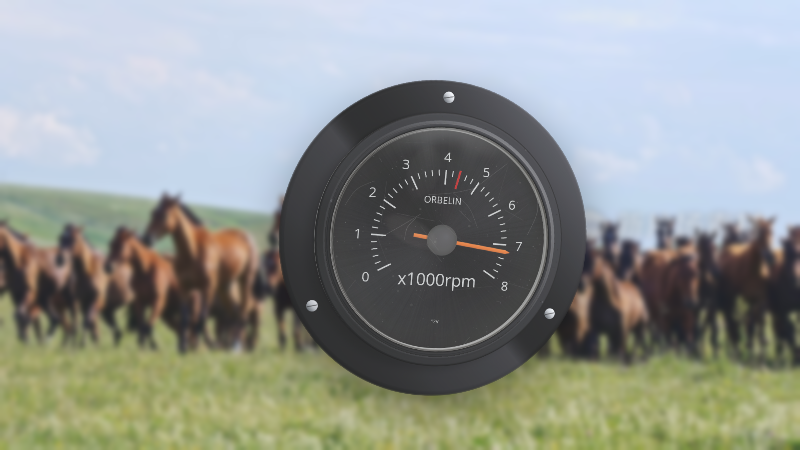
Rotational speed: rpm 7200
